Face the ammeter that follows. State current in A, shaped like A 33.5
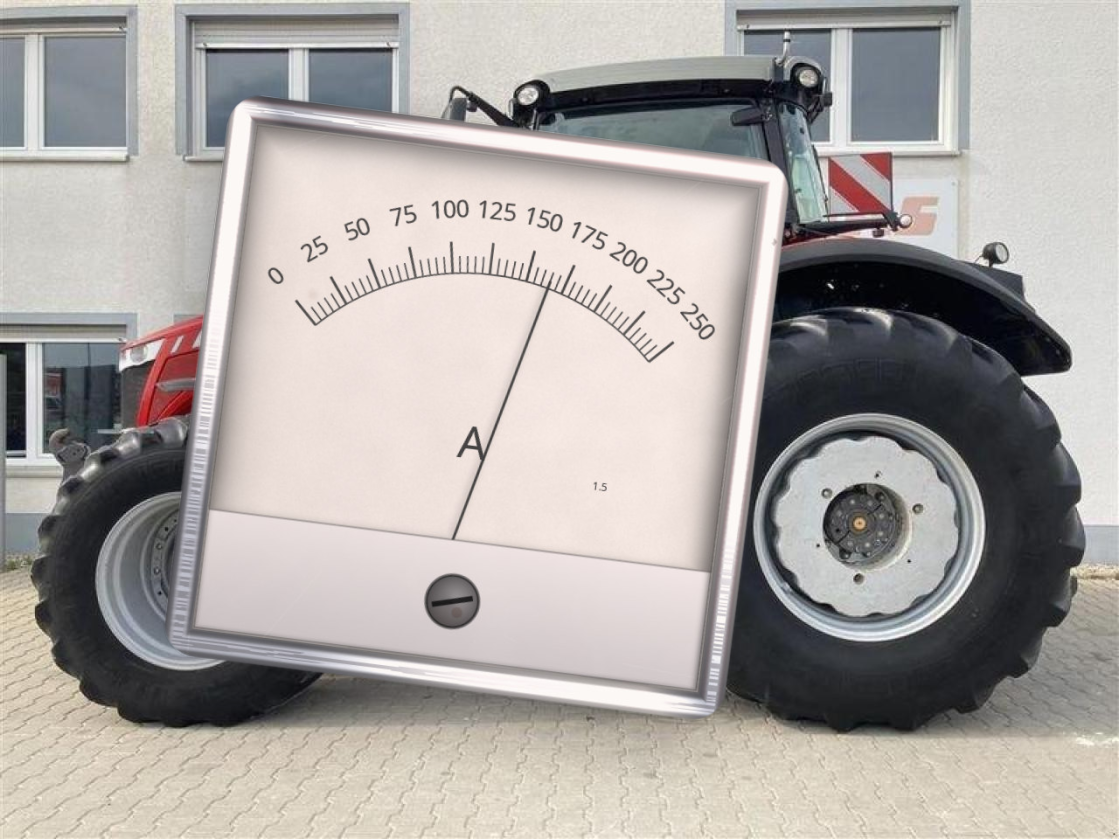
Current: A 165
